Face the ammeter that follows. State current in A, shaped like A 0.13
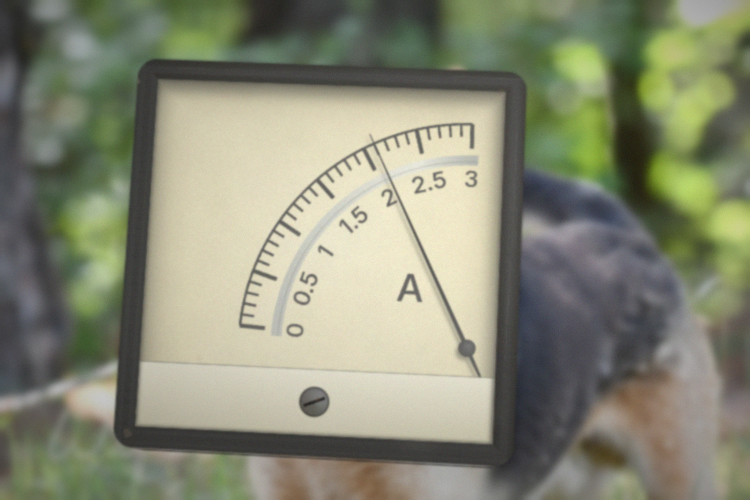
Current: A 2.1
